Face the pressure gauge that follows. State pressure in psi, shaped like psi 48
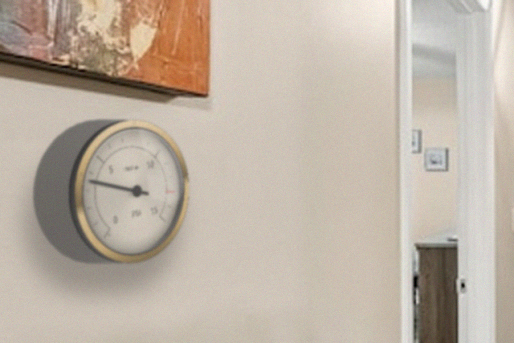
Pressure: psi 3.5
